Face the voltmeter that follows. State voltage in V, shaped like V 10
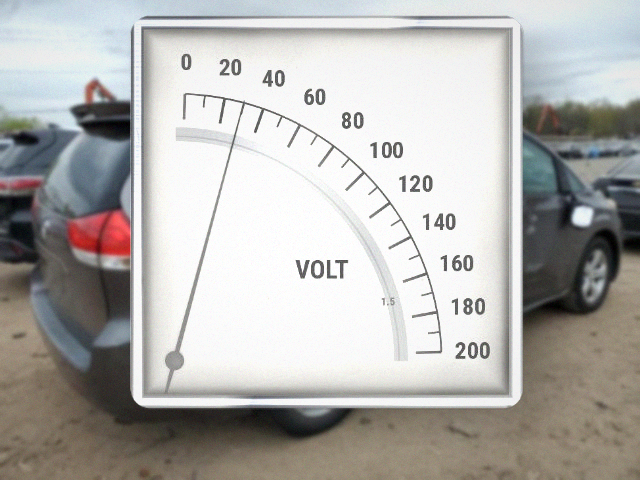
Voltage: V 30
